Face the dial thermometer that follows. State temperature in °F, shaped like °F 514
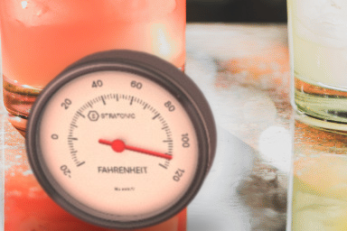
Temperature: °F 110
